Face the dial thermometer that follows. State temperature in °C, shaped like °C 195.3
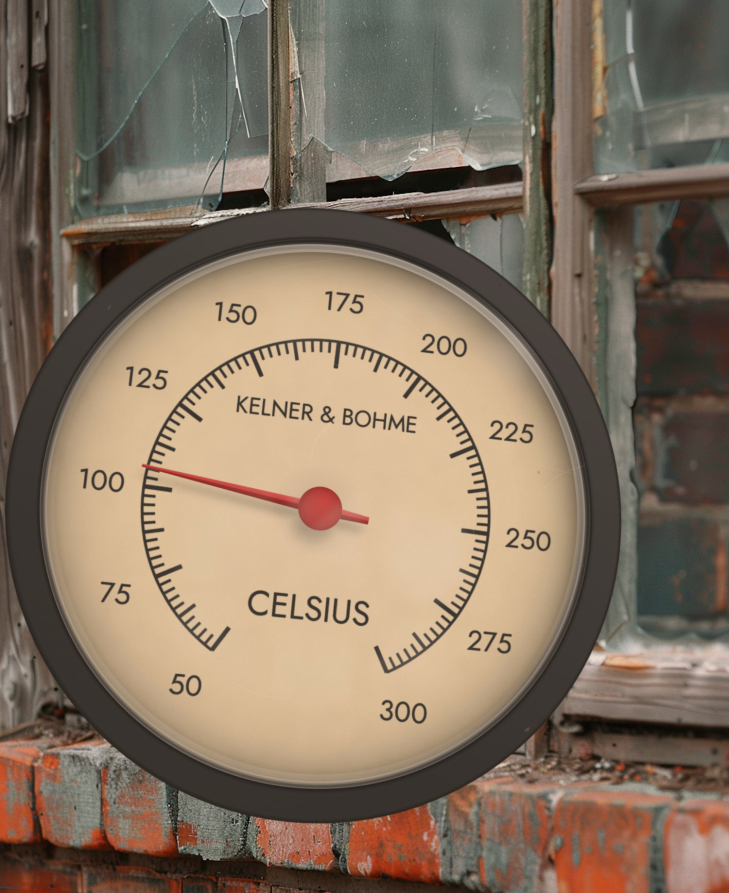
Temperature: °C 105
